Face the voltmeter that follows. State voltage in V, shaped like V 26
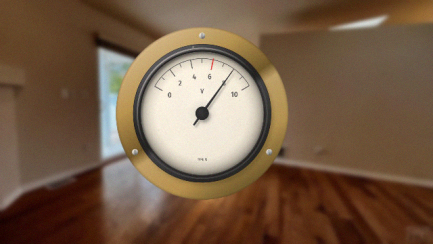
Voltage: V 8
